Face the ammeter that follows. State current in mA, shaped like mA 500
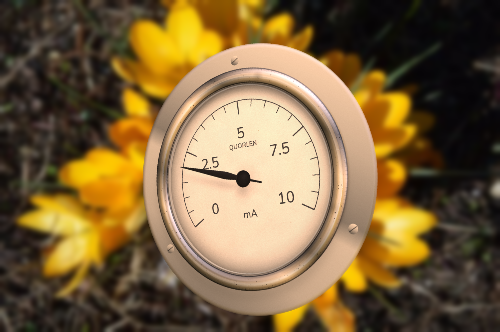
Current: mA 2
